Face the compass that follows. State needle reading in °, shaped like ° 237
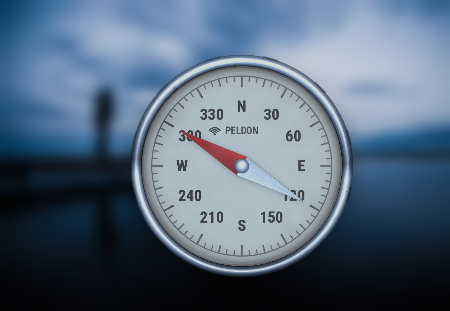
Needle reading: ° 300
